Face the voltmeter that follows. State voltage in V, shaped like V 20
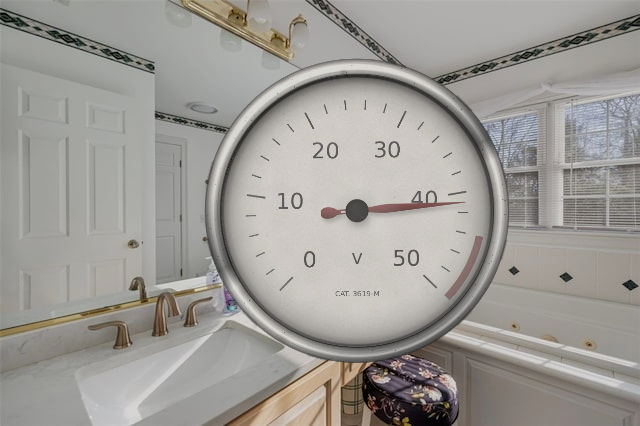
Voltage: V 41
